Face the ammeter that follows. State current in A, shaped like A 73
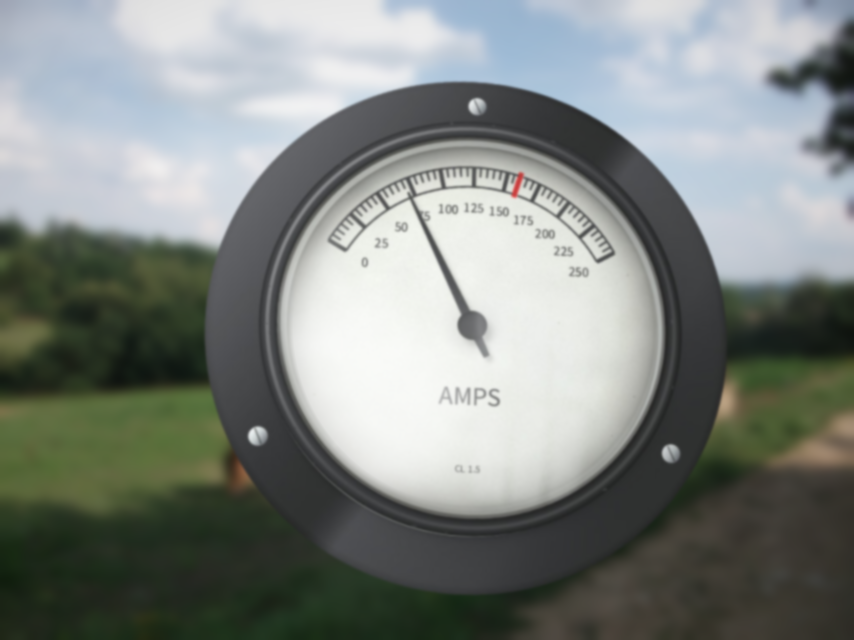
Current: A 70
